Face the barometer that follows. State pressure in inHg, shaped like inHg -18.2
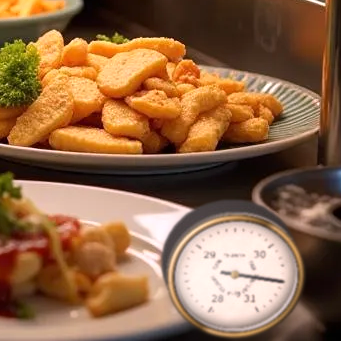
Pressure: inHg 30.5
